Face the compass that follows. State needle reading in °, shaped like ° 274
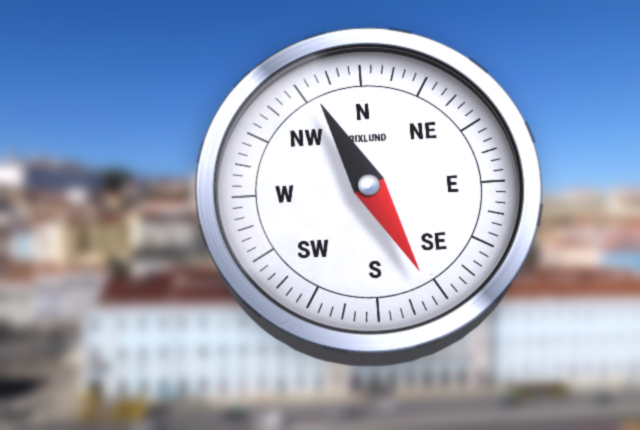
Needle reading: ° 155
